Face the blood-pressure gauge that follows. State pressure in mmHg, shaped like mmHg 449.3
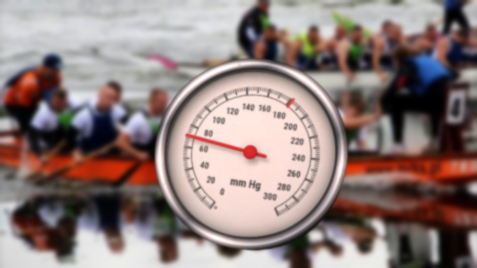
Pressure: mmHg 70
